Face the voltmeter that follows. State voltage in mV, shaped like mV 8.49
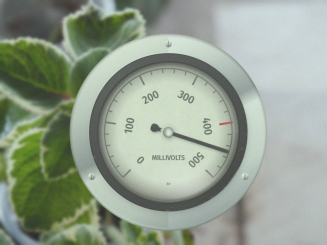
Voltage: mV 450
